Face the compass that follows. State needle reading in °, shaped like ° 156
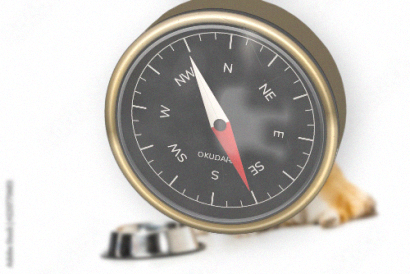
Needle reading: ° 150
